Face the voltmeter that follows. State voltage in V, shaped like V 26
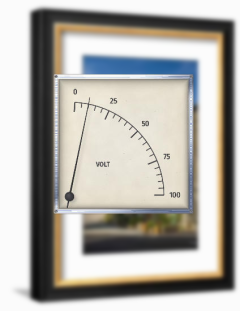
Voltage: V 10
